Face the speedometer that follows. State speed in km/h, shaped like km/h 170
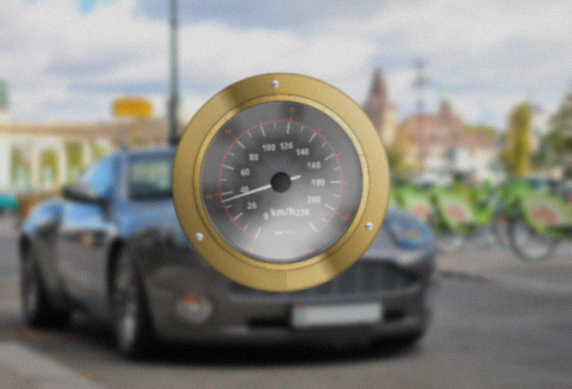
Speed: km/h 35
